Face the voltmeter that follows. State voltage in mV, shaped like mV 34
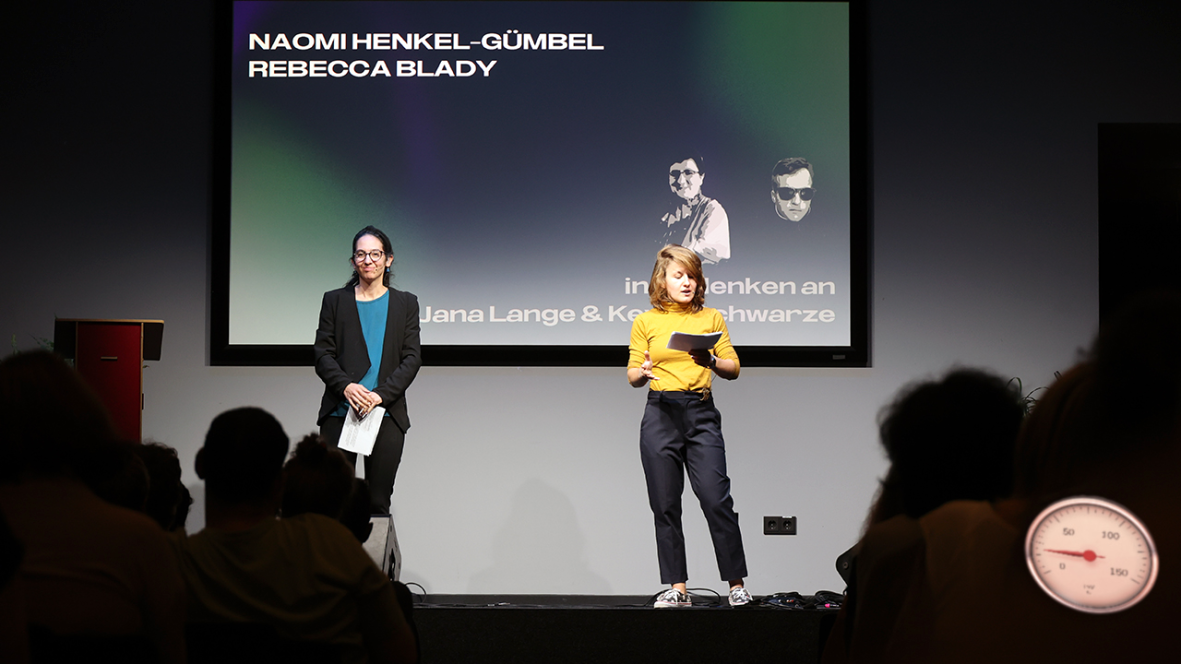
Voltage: mV 20
